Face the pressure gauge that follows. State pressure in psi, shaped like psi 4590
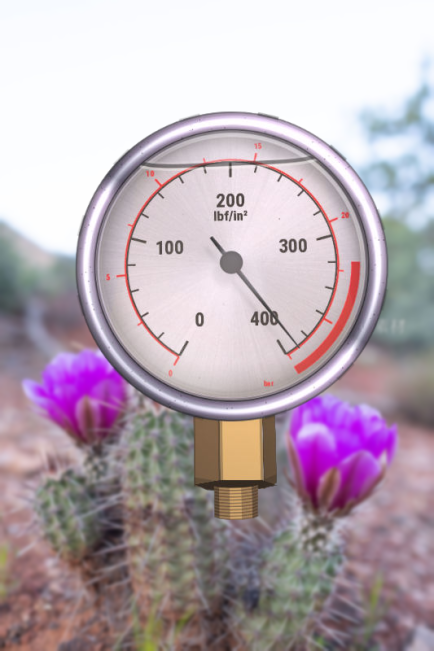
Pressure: psi 390
